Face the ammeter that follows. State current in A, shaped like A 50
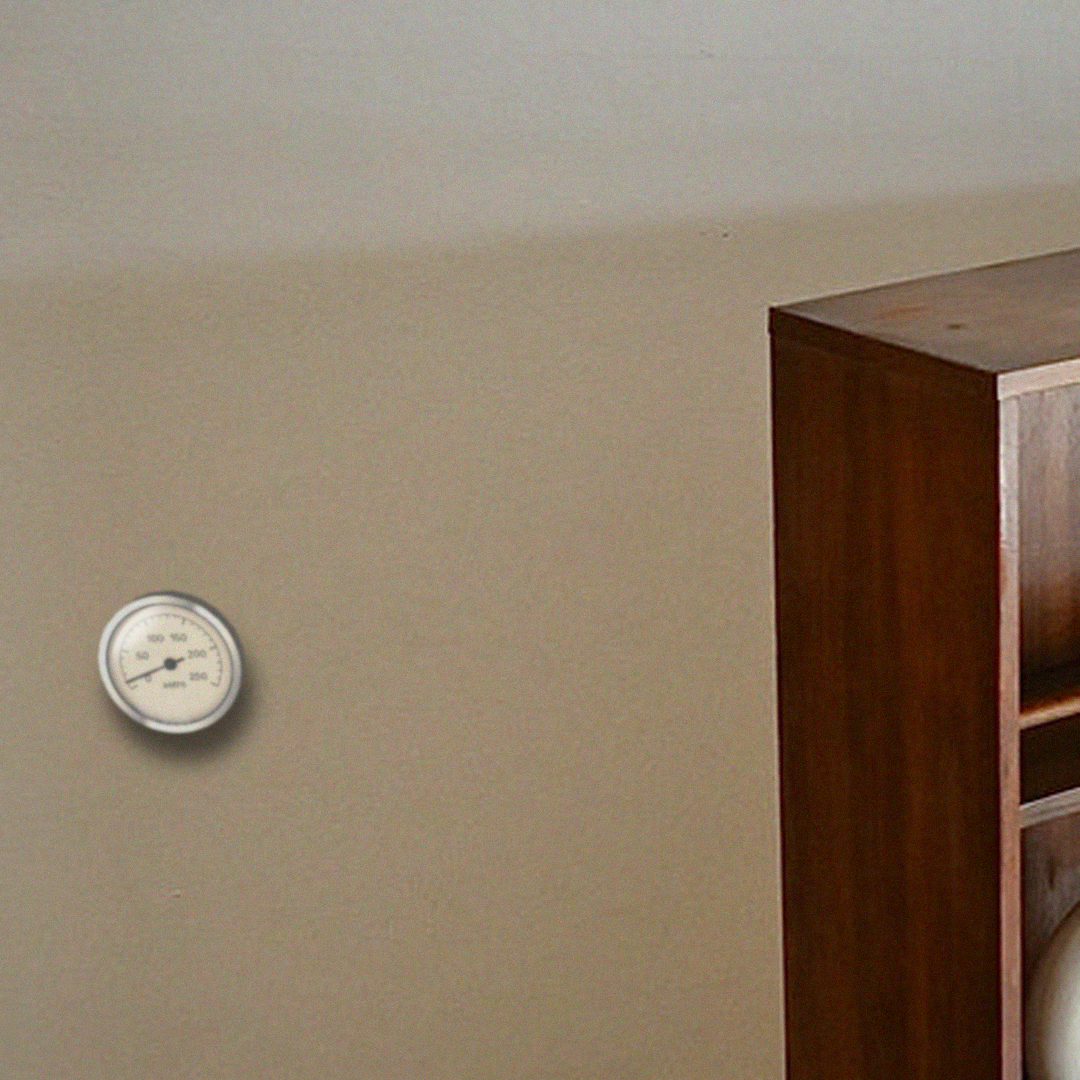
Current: A 10
